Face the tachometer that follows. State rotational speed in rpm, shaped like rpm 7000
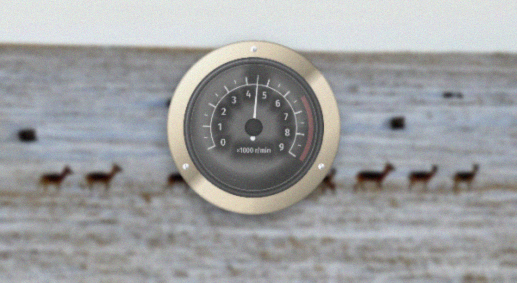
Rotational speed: rpm 4500
